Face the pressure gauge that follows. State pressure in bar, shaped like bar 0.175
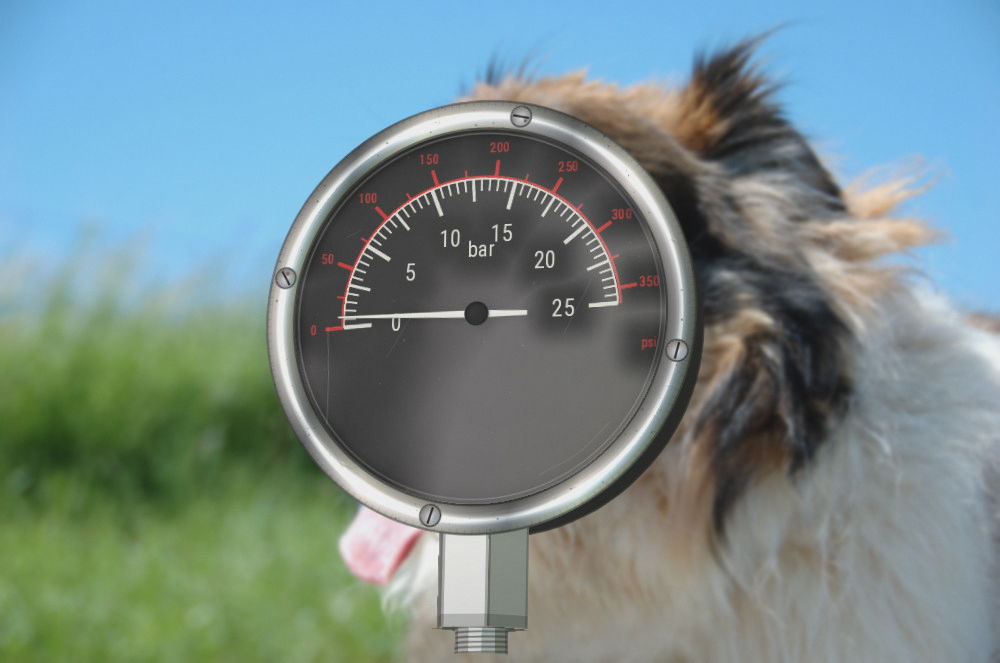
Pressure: bar 0.5
